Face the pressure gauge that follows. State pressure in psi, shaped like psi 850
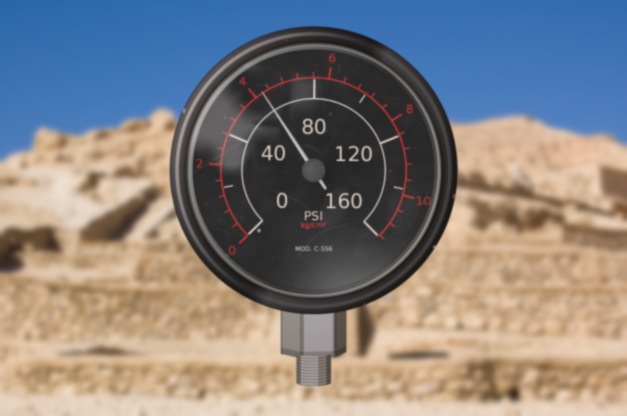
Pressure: psi 60
